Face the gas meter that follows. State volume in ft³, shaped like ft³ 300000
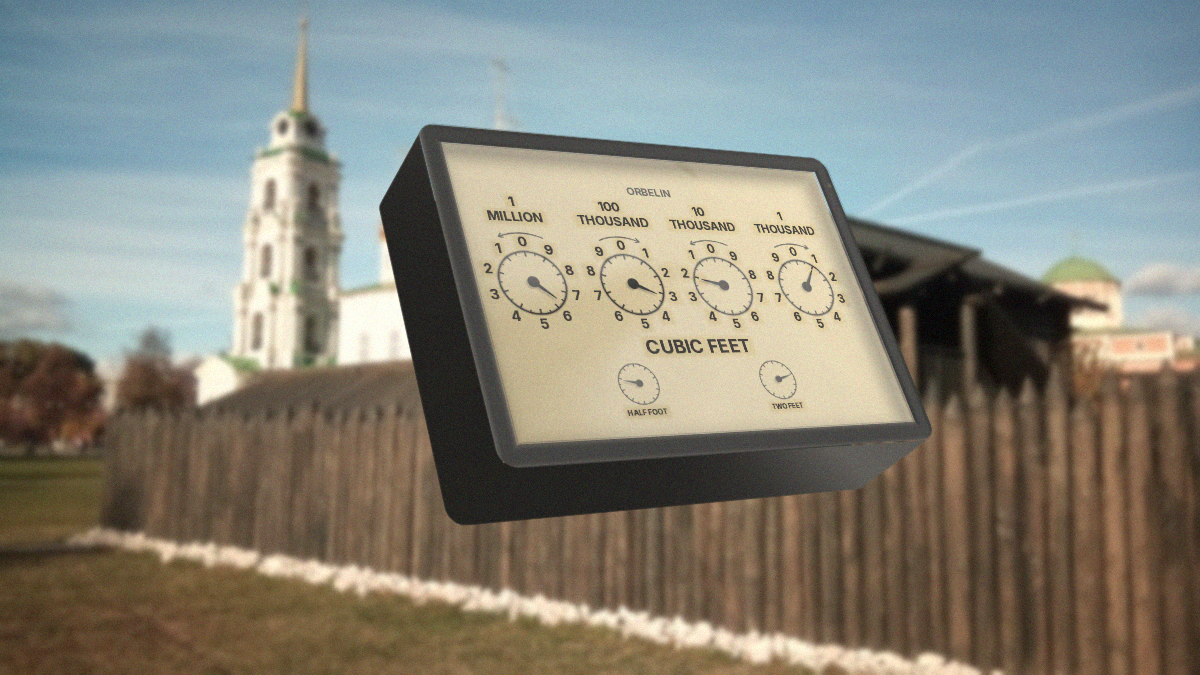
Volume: ft³ 632100
